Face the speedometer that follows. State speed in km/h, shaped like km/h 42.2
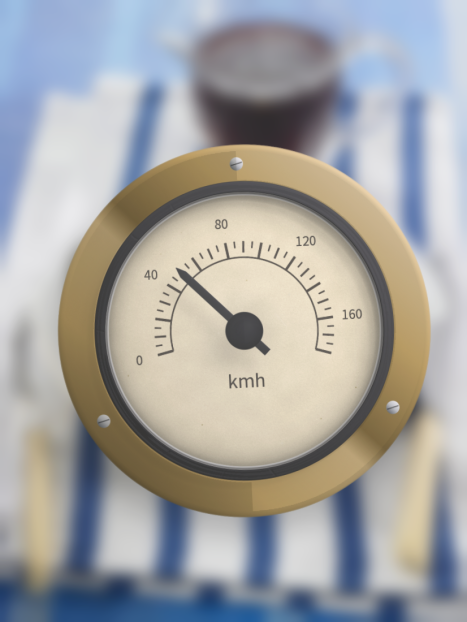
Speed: km/h 50
